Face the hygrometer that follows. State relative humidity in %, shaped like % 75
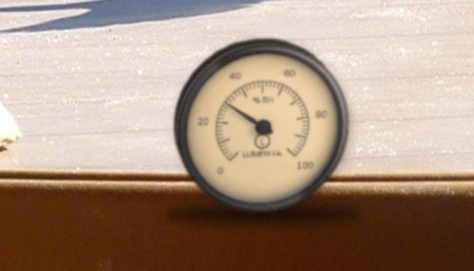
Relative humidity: % 30
